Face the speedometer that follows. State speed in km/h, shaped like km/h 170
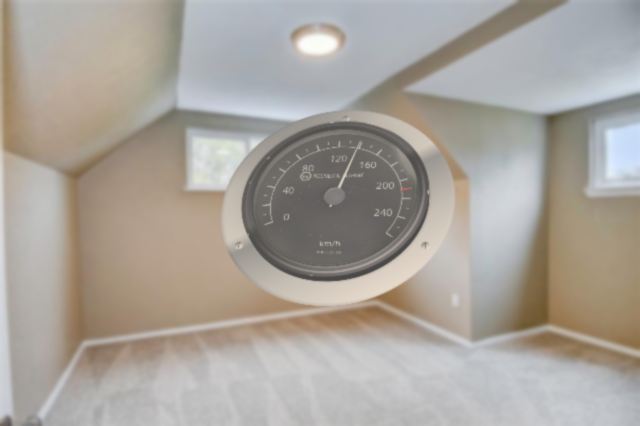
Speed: km/h 140
